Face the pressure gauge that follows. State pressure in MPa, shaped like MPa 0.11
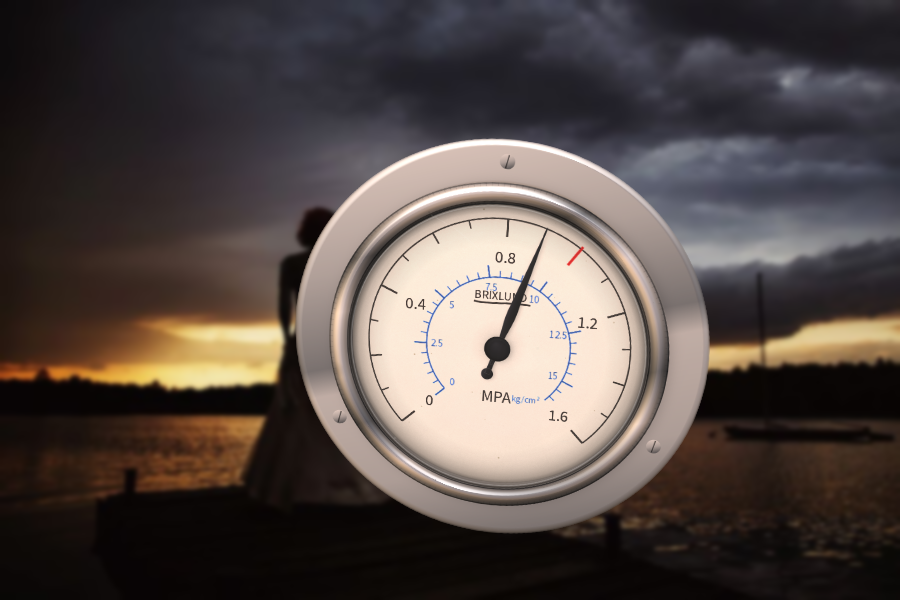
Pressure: MPa 0.9
